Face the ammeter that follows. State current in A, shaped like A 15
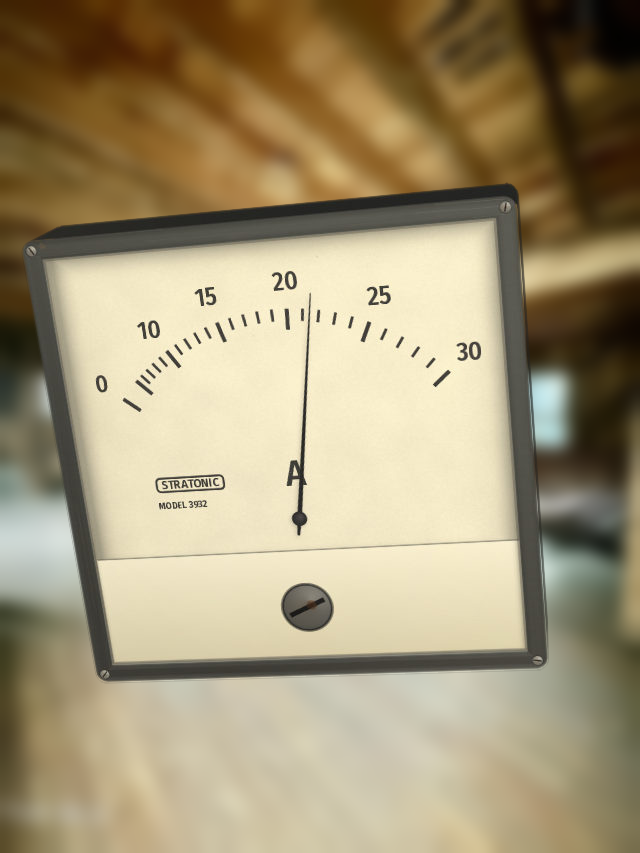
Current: A 21.5
